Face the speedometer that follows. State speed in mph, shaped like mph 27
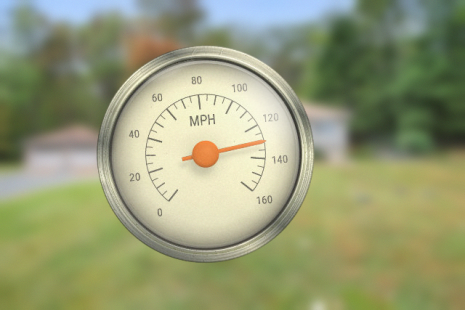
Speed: mph 130
